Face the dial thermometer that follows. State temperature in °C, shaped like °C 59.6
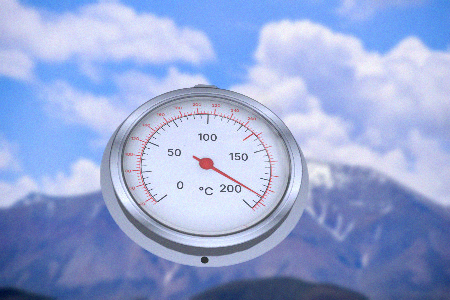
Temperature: °C 190
